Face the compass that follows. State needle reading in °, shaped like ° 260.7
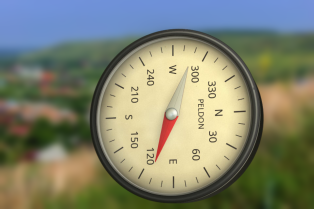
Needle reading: ° 110
